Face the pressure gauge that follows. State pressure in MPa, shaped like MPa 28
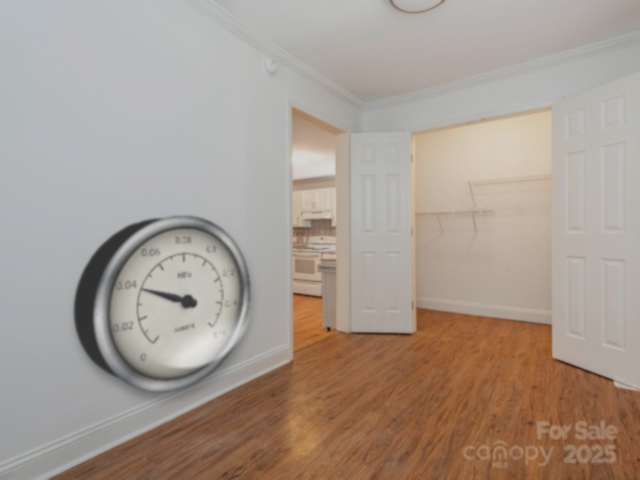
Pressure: MPa 0.04
